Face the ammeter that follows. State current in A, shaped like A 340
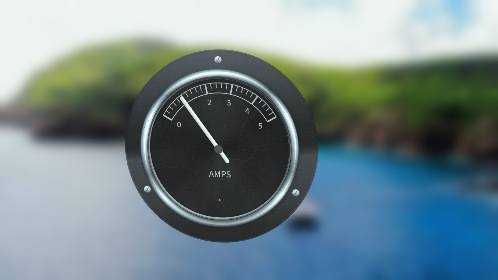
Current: A 1
